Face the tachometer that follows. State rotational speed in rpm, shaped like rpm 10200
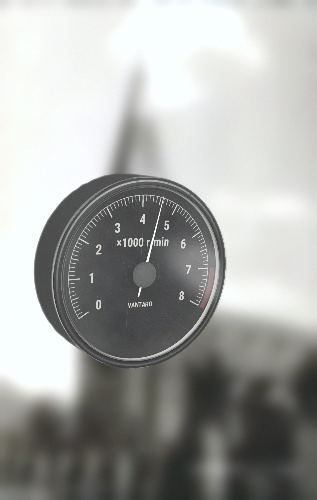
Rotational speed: rpm 4500
